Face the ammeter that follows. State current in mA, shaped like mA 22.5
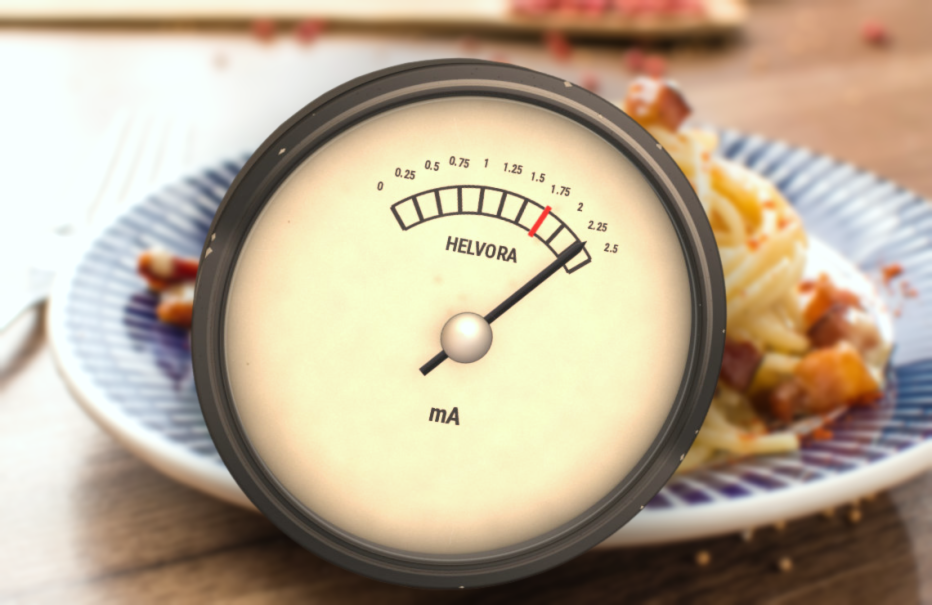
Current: mA 2.25
